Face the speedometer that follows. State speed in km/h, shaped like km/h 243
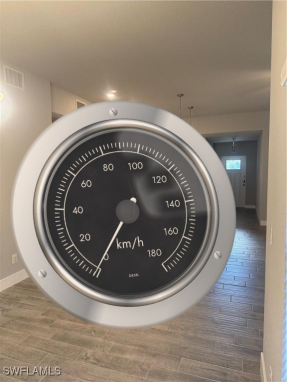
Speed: km/h 2
